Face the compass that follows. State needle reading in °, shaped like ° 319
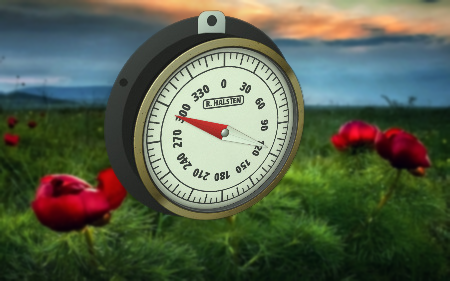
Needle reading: ° 295
